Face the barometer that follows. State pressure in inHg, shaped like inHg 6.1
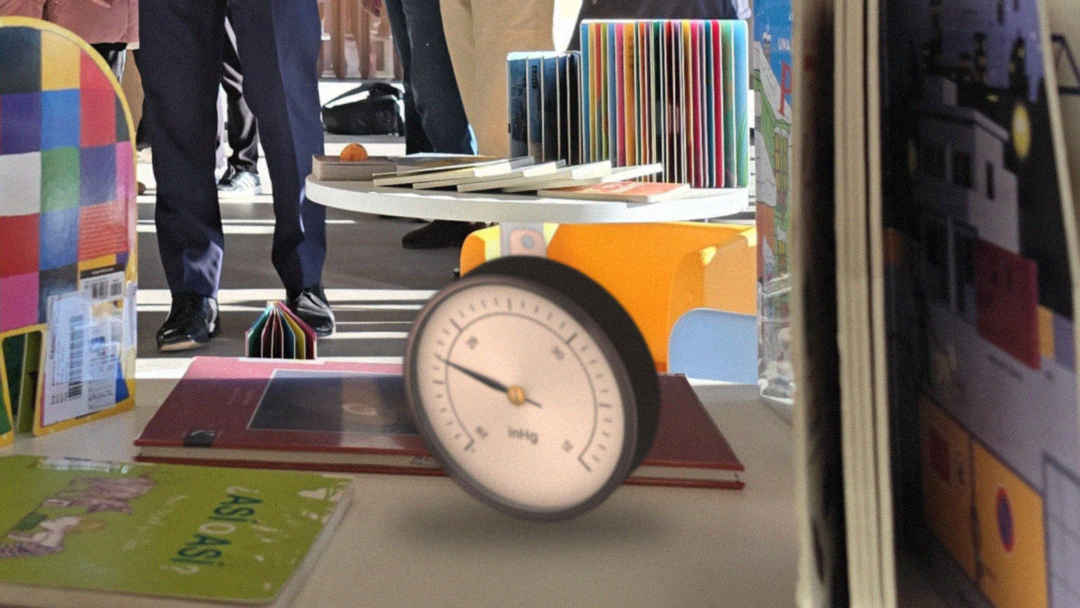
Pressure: inHg 28.7
